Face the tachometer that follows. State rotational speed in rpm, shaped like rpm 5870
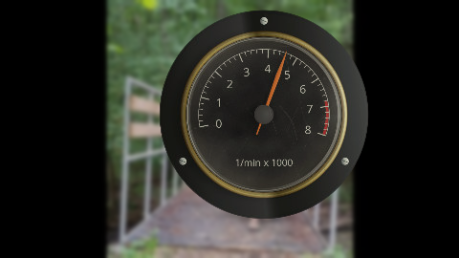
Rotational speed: rpm 4600
